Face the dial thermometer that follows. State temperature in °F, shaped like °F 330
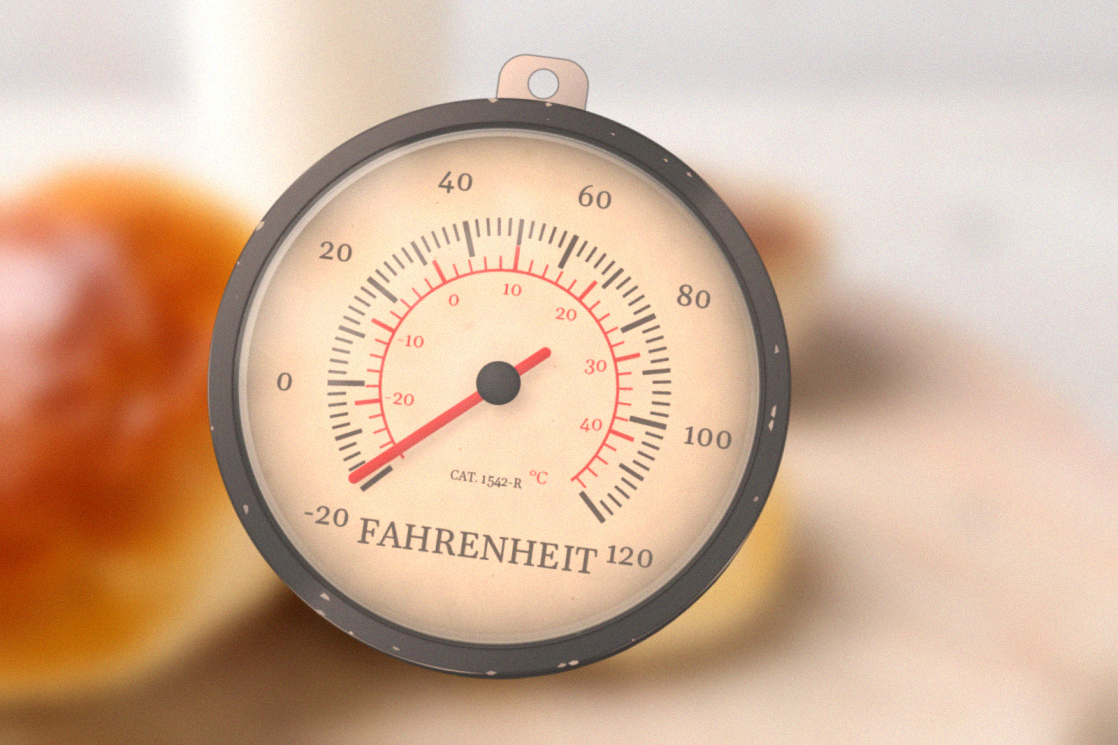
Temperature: °F -18
